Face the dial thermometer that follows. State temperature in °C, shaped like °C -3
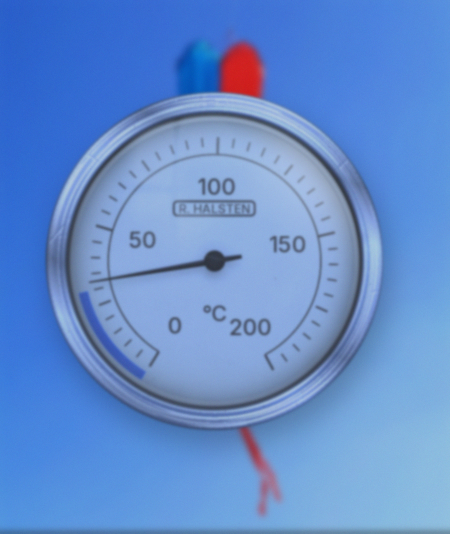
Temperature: °C 32.5
